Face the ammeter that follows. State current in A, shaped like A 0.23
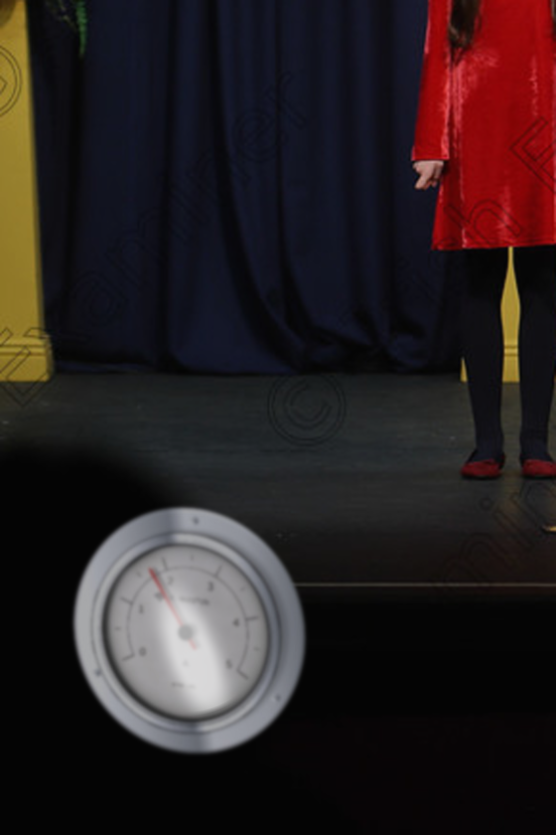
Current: A 1.75
